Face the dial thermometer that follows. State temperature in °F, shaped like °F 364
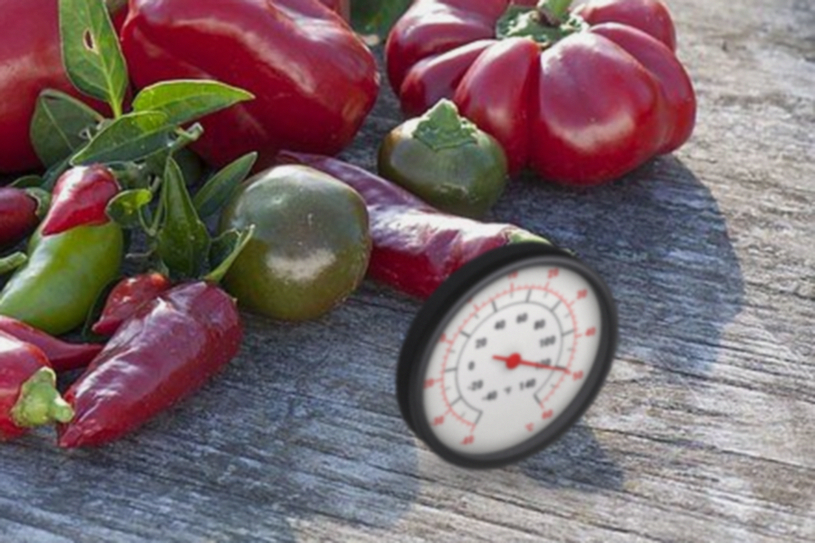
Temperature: °F 120
